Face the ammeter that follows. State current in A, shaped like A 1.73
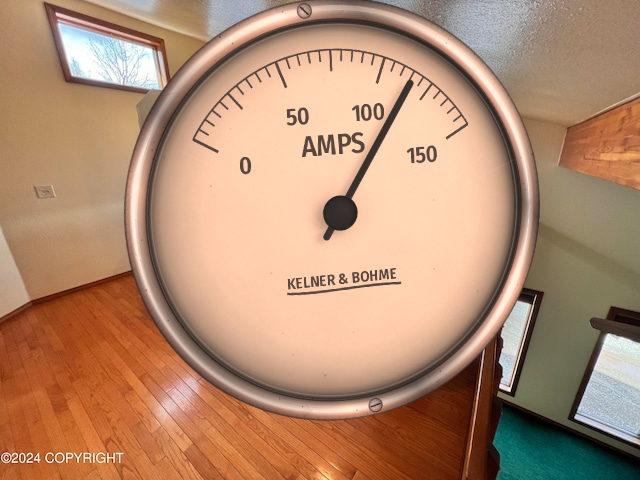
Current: A 115
